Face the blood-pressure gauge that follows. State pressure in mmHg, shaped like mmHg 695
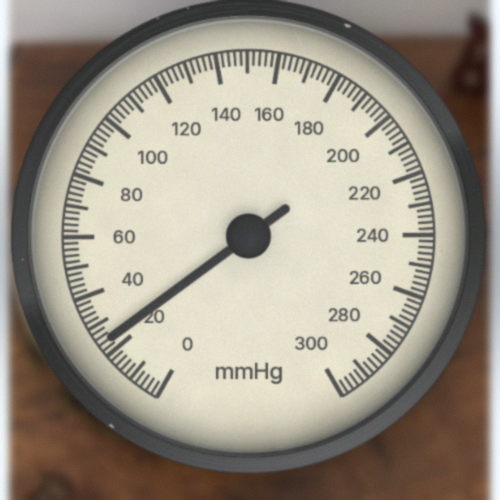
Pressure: mmHg 24
